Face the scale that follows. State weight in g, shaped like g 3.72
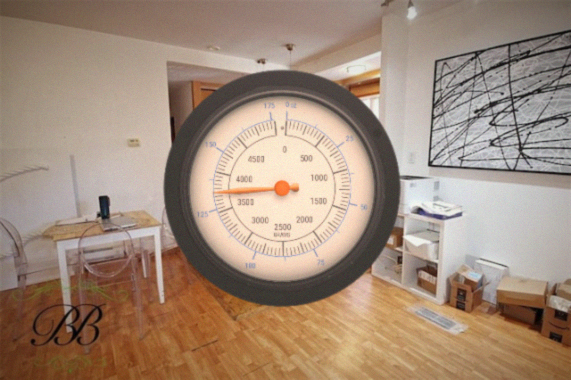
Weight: g 3750
